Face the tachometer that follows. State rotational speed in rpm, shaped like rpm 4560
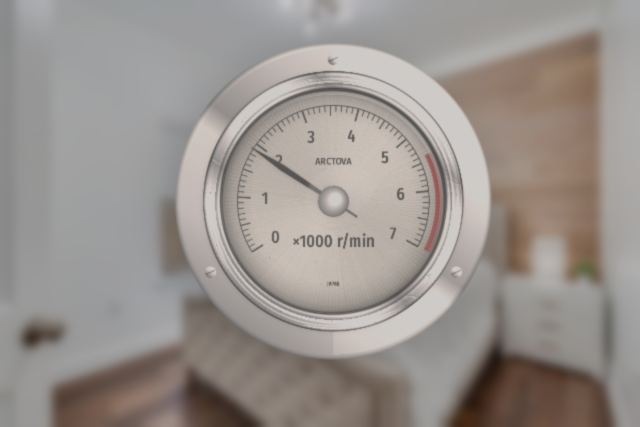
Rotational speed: rpm 1900
